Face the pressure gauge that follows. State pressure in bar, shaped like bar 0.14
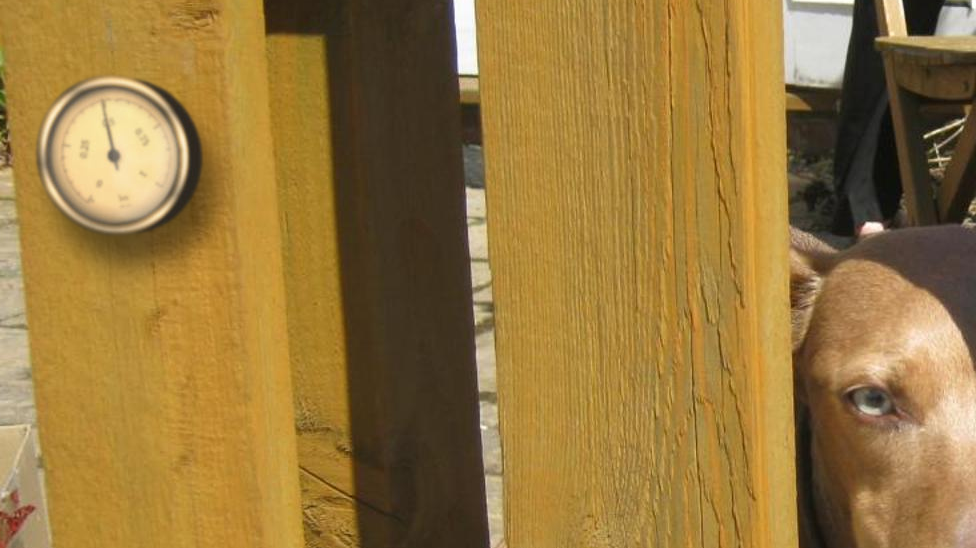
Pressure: bar 0.5
